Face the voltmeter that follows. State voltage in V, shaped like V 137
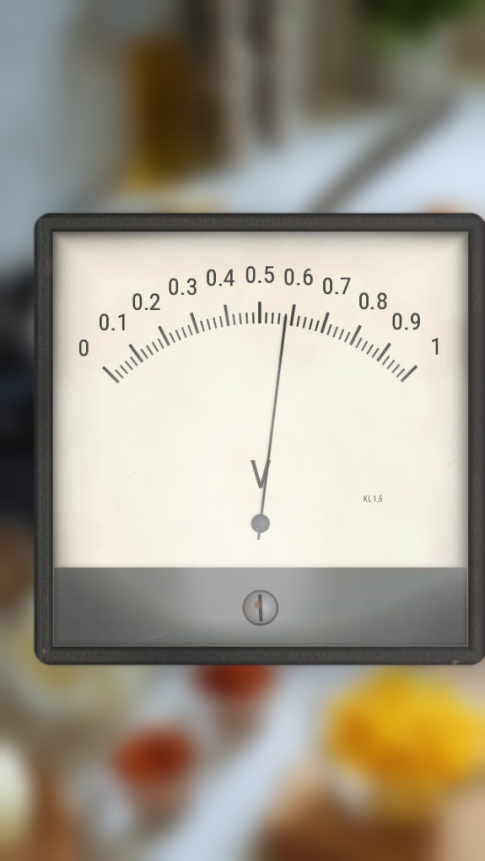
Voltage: V 0.58
